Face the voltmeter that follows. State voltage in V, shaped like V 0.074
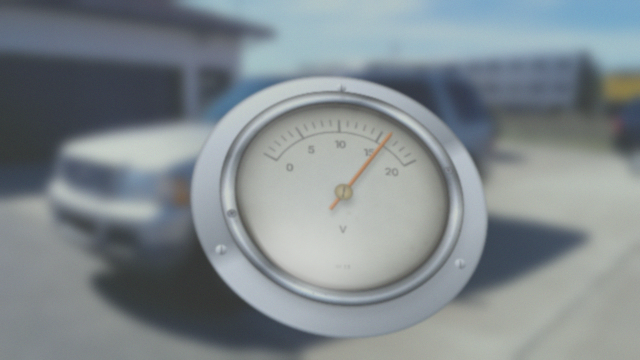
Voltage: V 16
